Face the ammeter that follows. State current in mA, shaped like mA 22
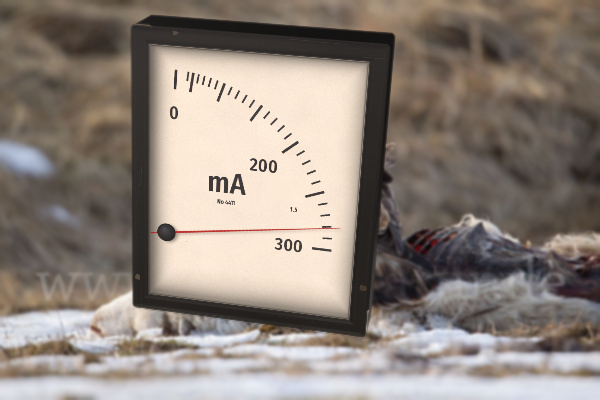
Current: mA 280
